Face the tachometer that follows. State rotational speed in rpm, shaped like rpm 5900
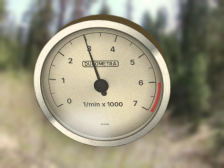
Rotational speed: rpm 3000
